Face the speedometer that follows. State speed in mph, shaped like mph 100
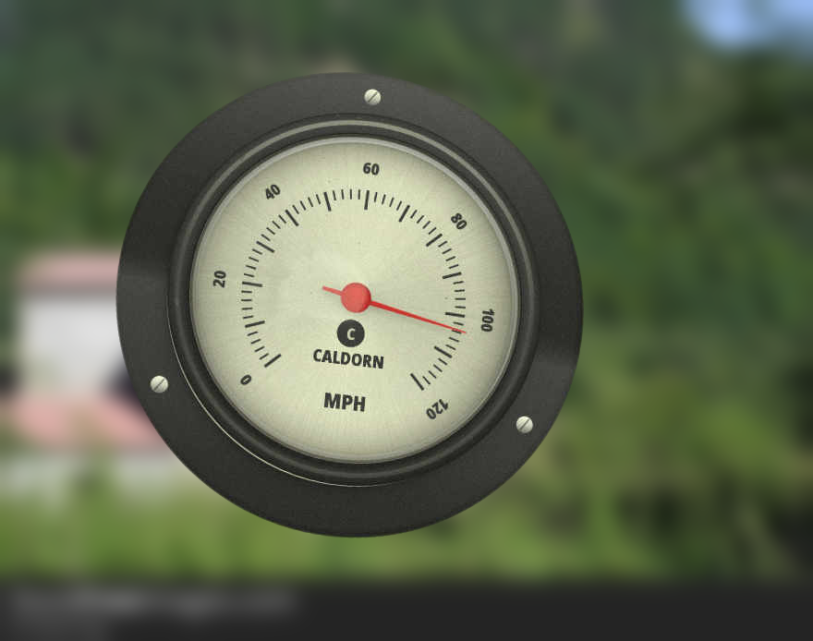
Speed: mph 104
